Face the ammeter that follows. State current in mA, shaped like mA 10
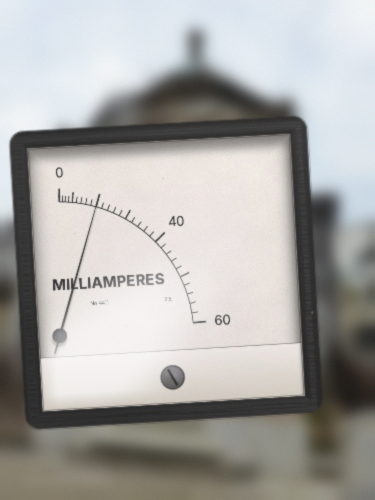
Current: mA 20
